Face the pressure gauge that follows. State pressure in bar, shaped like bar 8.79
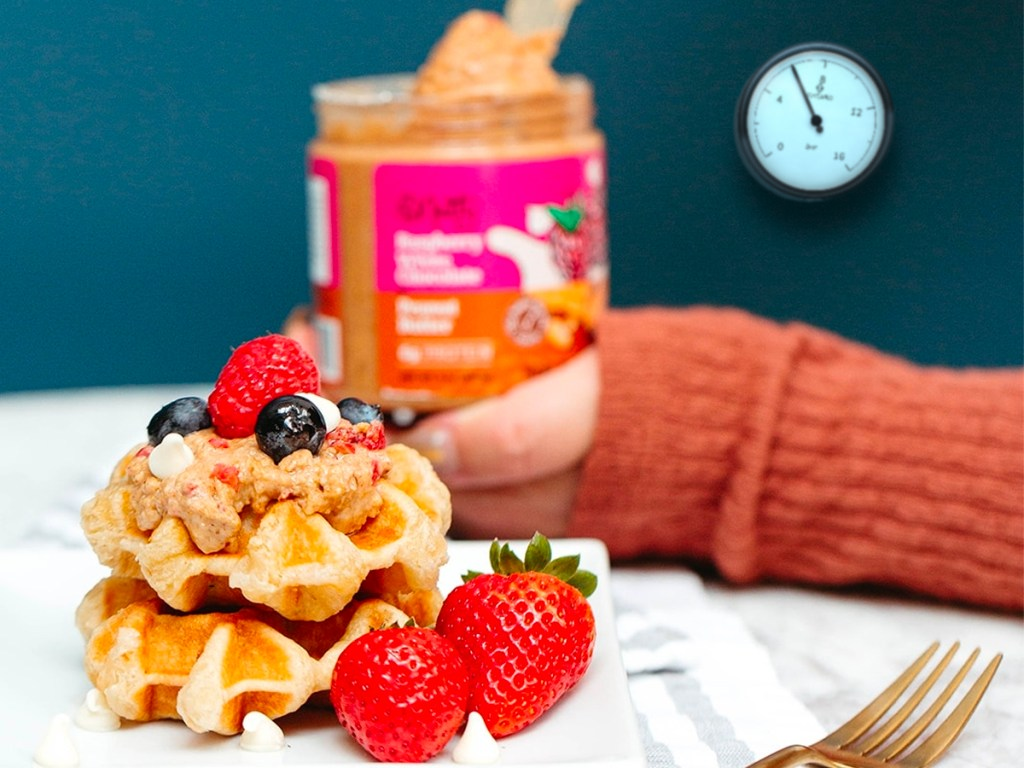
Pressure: bar 6
